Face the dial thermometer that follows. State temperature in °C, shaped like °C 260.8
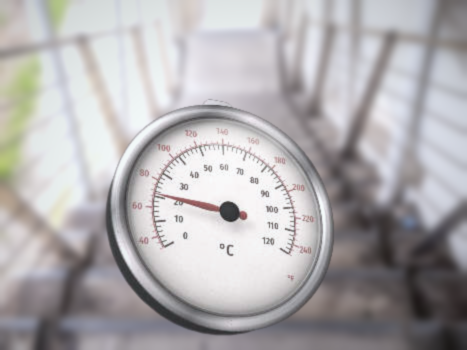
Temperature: °C 20
